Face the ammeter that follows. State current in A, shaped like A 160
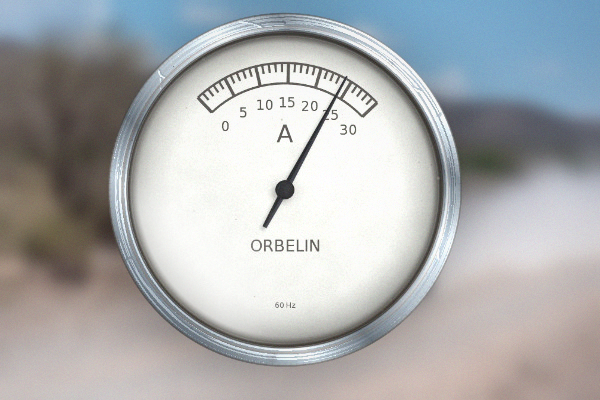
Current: A 24
